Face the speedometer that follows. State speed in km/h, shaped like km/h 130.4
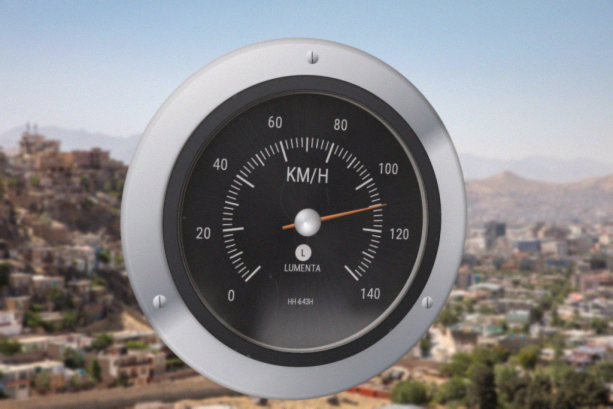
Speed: km/h 110
